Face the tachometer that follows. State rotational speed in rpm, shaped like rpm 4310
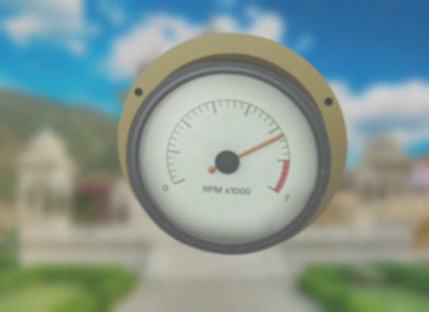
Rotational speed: rpm 5200
